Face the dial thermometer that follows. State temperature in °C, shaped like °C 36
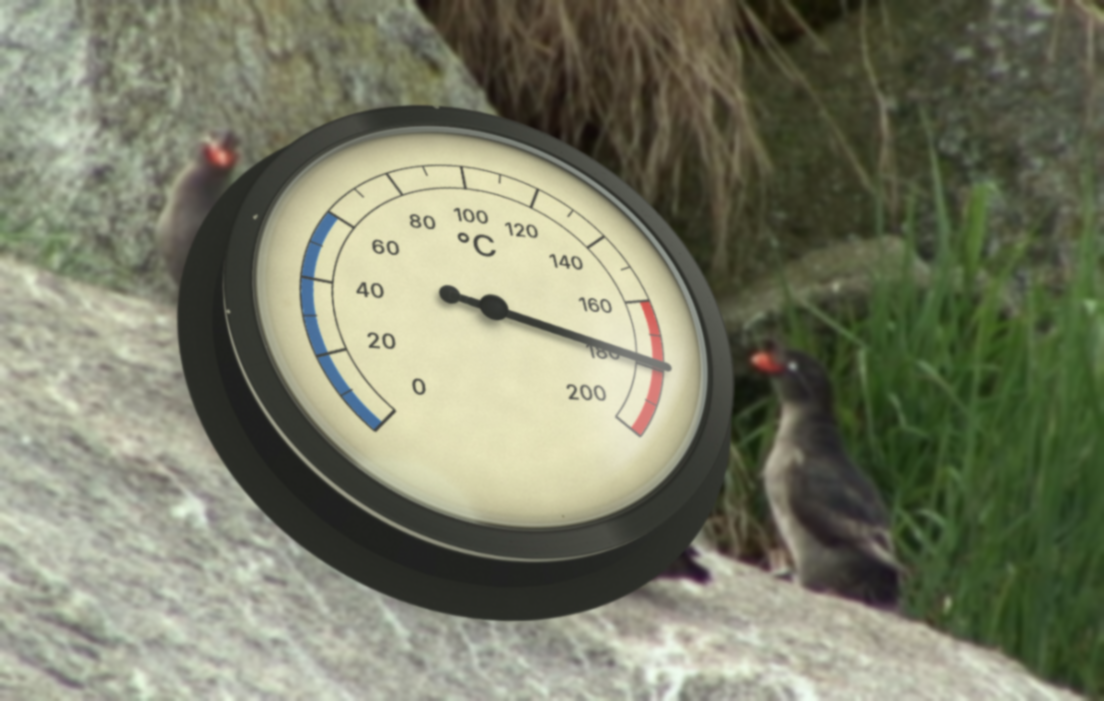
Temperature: °C 180
